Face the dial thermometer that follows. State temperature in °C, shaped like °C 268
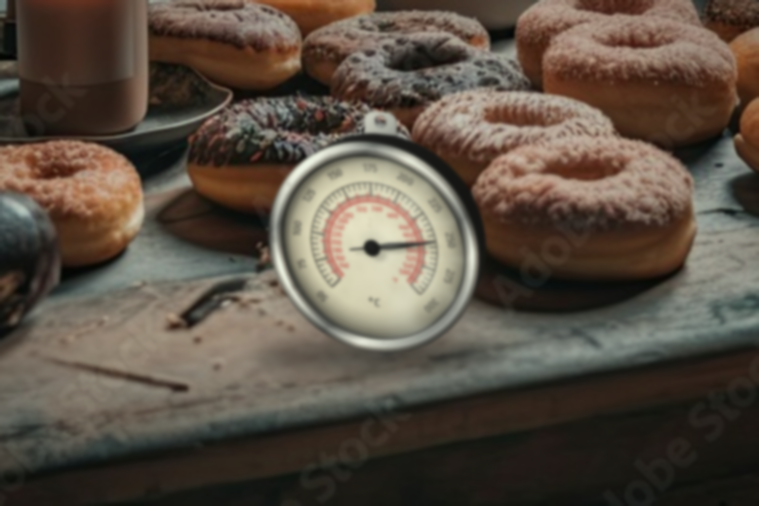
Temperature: °C 250
